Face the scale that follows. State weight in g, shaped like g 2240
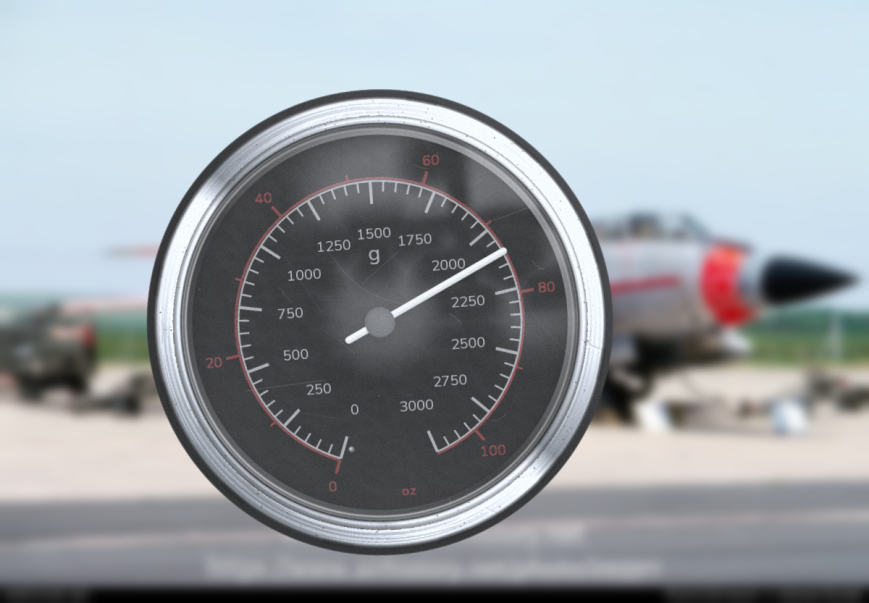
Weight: g 2100
